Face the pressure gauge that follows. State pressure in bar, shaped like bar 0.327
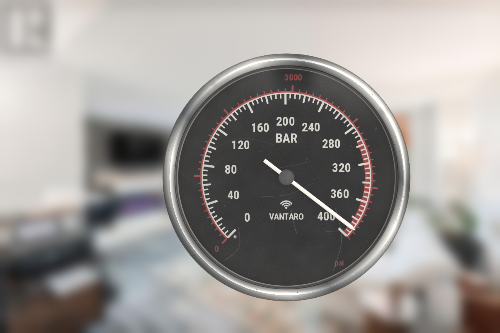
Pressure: bar 390
